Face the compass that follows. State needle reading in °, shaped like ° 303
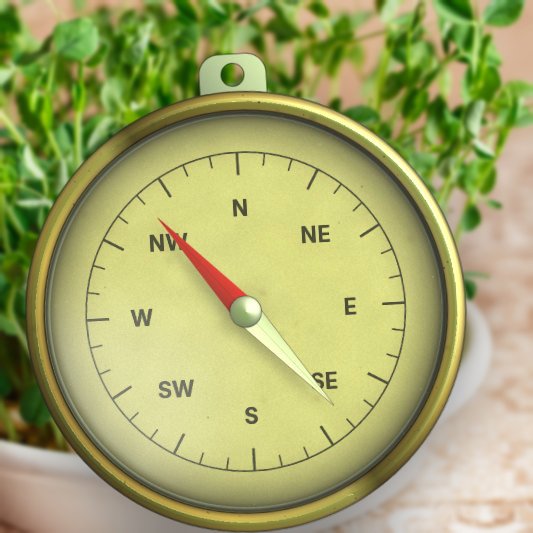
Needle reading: ° 320
